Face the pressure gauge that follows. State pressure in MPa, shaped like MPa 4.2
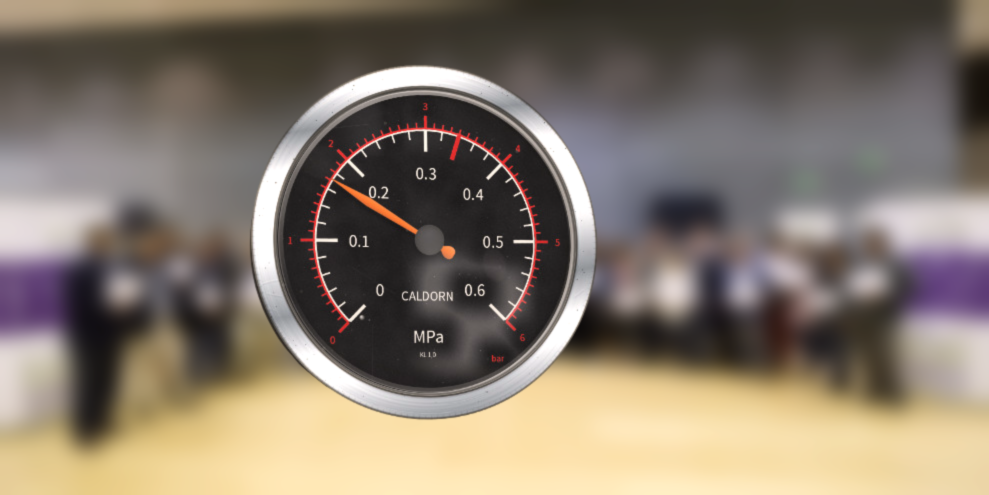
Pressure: MPa 0.17
